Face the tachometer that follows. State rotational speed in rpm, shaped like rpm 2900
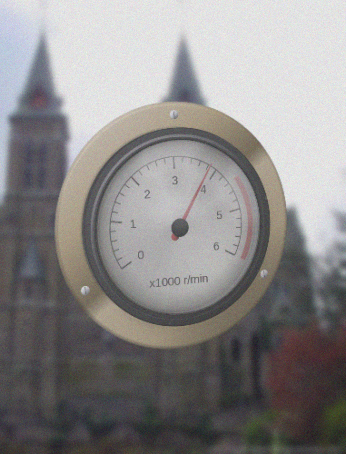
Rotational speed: rpm 3800
